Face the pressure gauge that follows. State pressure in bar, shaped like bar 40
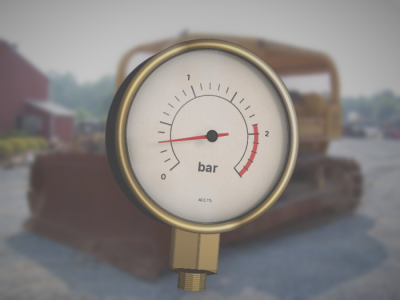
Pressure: bar 0.3
